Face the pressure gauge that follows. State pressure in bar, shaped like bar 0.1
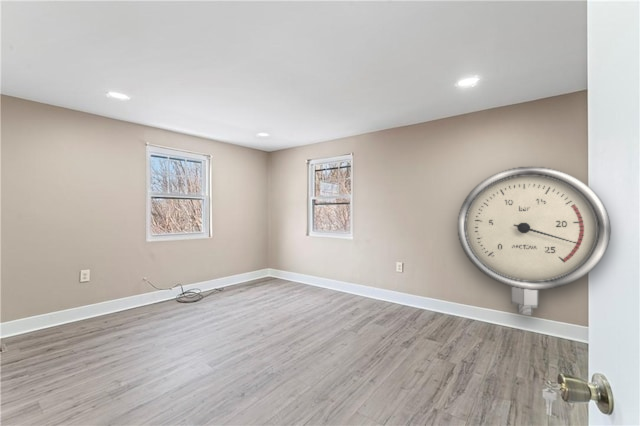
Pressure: bar 22.5
